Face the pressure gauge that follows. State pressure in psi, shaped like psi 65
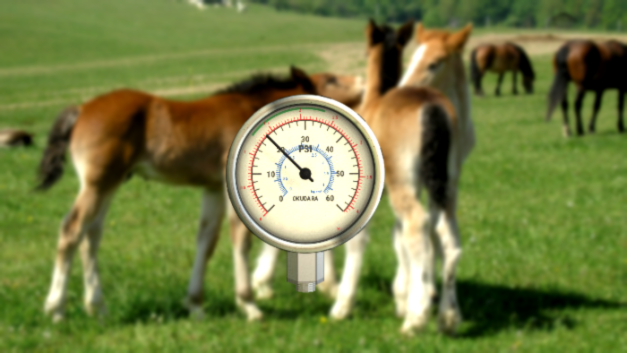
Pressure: psi 20
